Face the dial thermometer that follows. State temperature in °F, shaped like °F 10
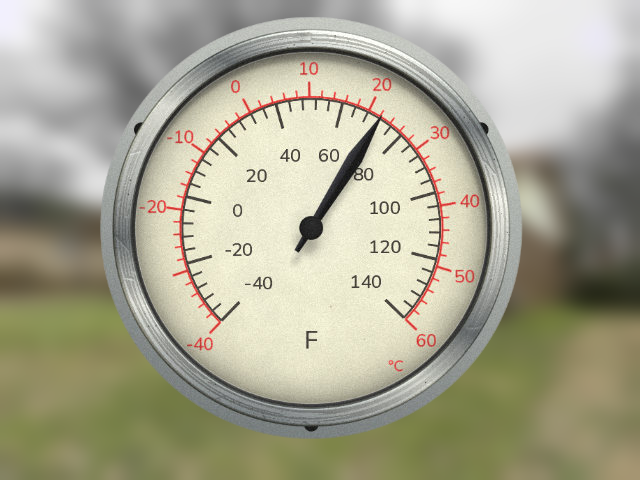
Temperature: °F 72
